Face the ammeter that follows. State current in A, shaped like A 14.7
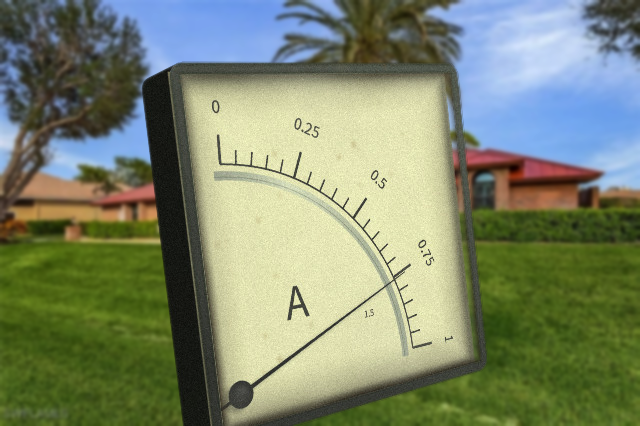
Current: A 0.75
